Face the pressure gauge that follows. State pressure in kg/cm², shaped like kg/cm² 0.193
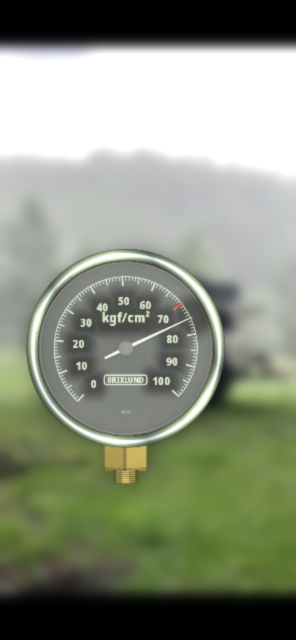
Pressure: kg/cm² 75
